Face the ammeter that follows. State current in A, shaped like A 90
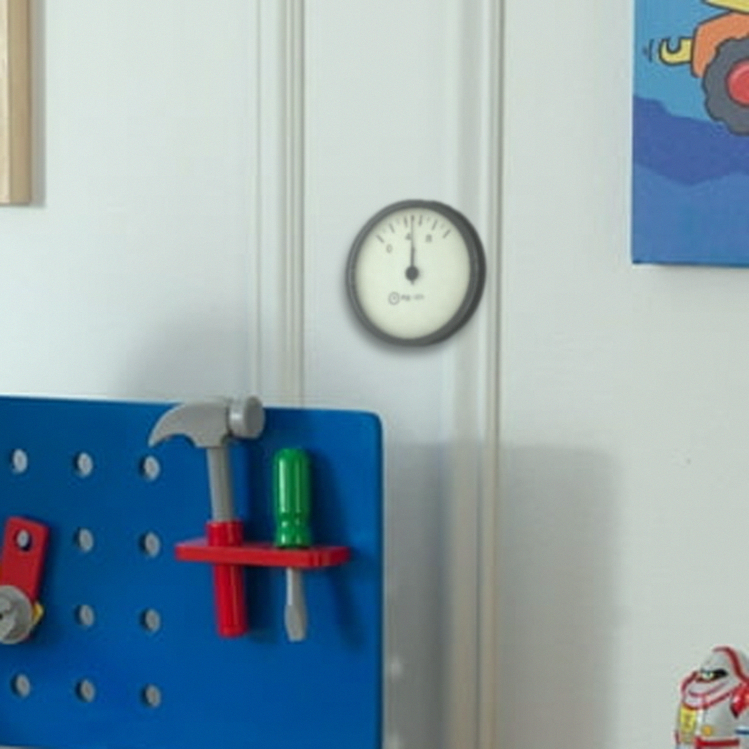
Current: A 5
